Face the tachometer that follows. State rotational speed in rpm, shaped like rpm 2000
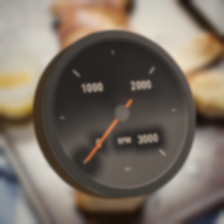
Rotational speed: rpm 0
